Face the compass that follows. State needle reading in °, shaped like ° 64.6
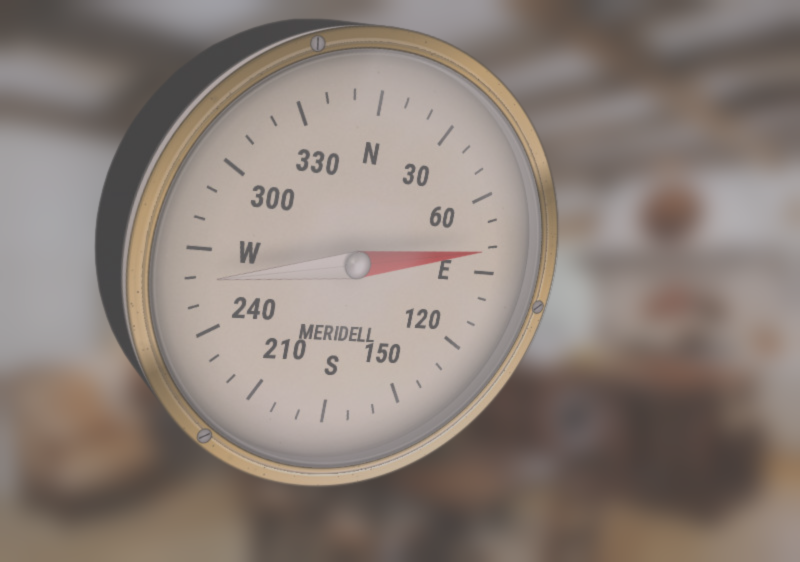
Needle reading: ° 80
